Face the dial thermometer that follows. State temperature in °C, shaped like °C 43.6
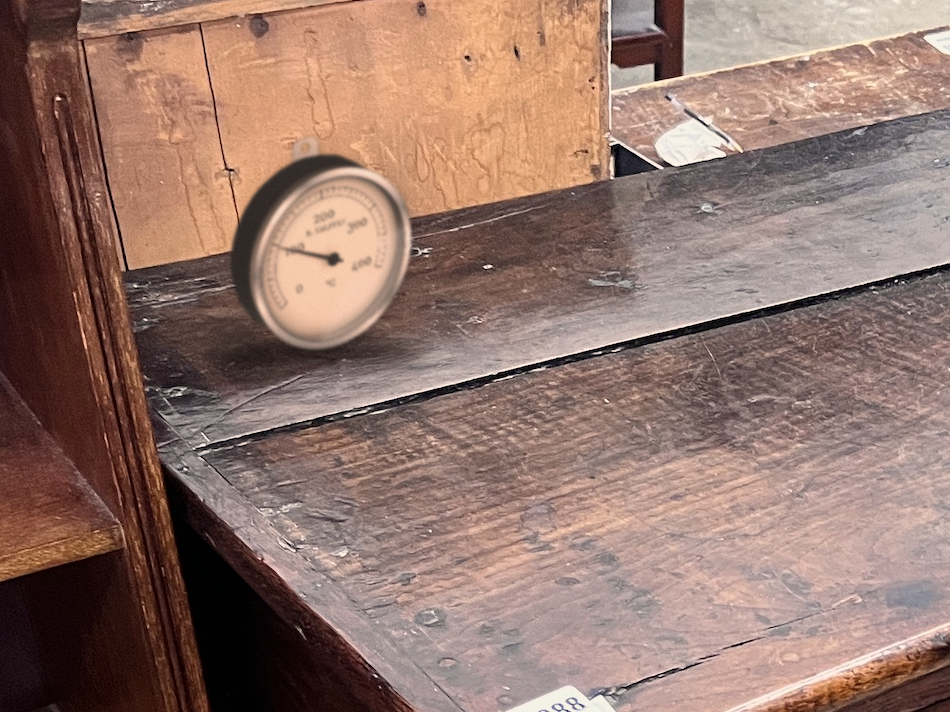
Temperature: °C 100
